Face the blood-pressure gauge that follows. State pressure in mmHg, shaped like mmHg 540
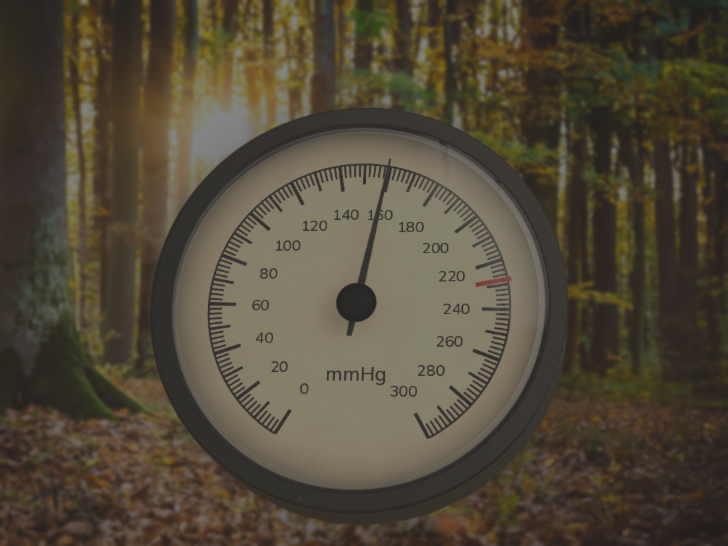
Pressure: mmHg 160
